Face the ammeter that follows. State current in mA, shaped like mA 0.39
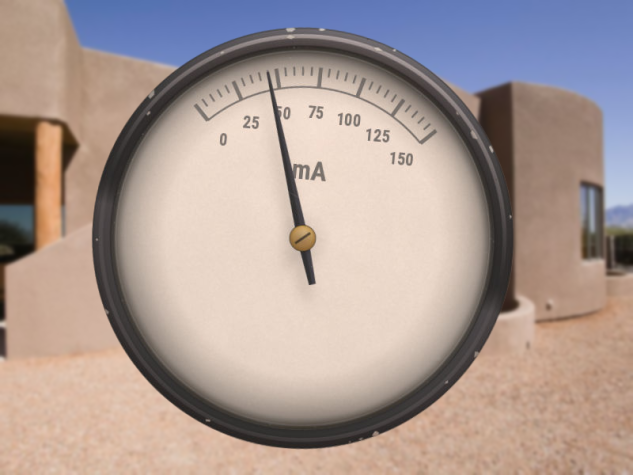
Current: mA 45
